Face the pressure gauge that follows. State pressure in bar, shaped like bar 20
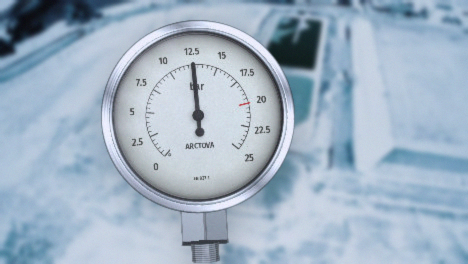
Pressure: bar 12.5
